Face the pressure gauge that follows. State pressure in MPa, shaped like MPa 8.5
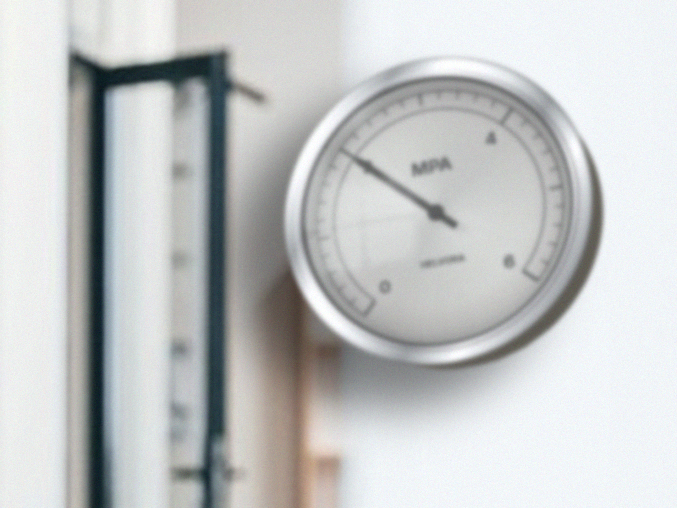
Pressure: MPa 2
